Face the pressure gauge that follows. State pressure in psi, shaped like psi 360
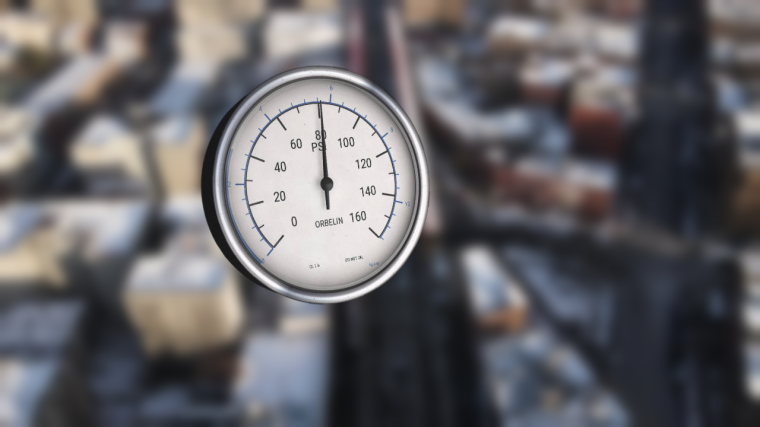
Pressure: psi 80
